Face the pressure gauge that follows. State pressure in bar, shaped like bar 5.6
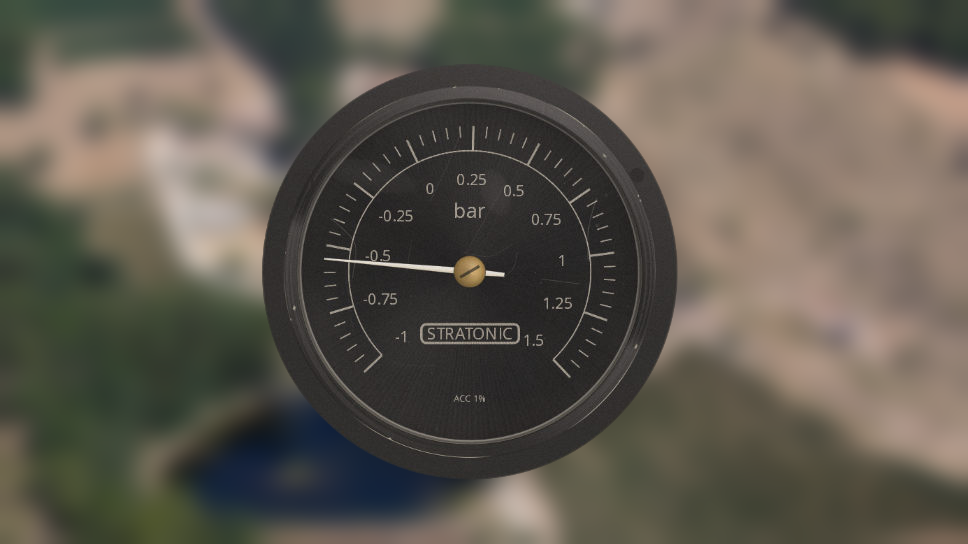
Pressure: bar -0.55
